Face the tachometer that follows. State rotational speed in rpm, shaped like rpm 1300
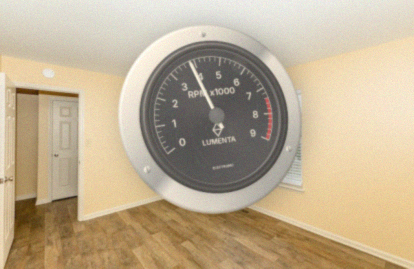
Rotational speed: rpm 3800
